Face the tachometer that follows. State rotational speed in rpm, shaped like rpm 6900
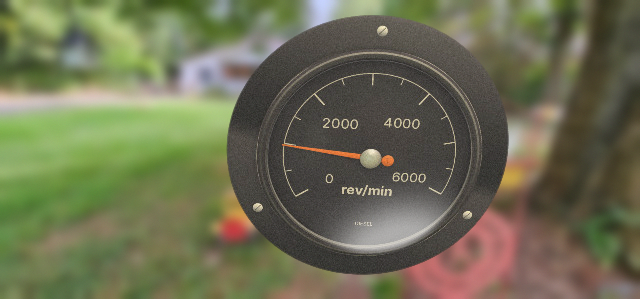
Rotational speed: rpm 1000
